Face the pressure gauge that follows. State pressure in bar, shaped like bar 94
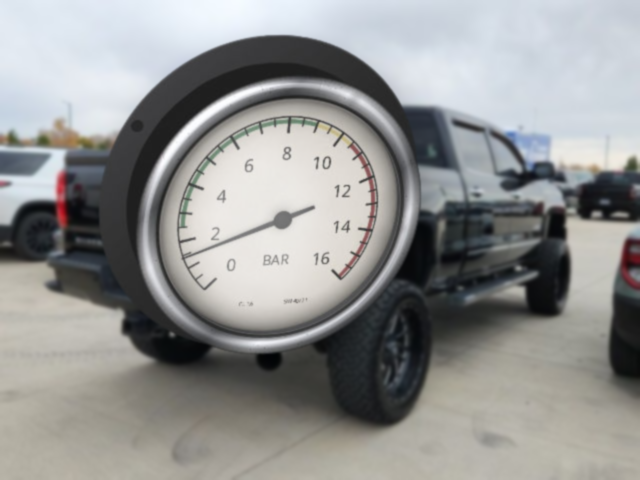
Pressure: bar 1.5
